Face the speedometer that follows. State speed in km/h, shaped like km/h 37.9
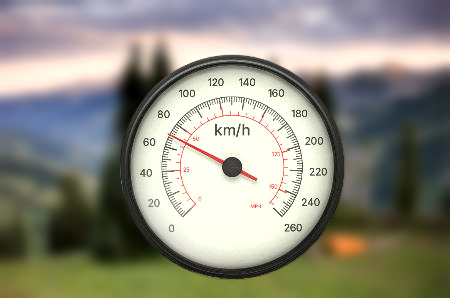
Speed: km/h 70
